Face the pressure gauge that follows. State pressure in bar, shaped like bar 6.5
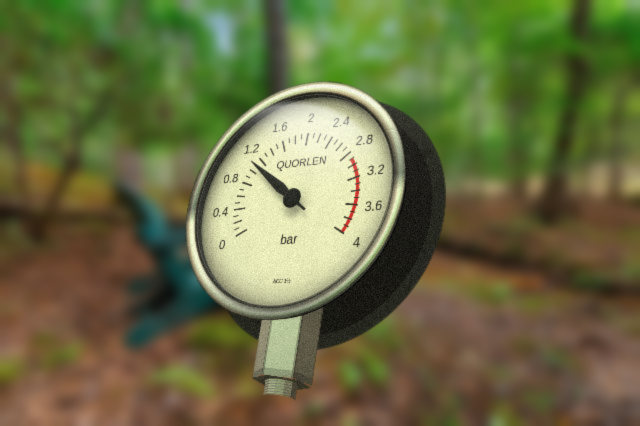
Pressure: bar 1.1
